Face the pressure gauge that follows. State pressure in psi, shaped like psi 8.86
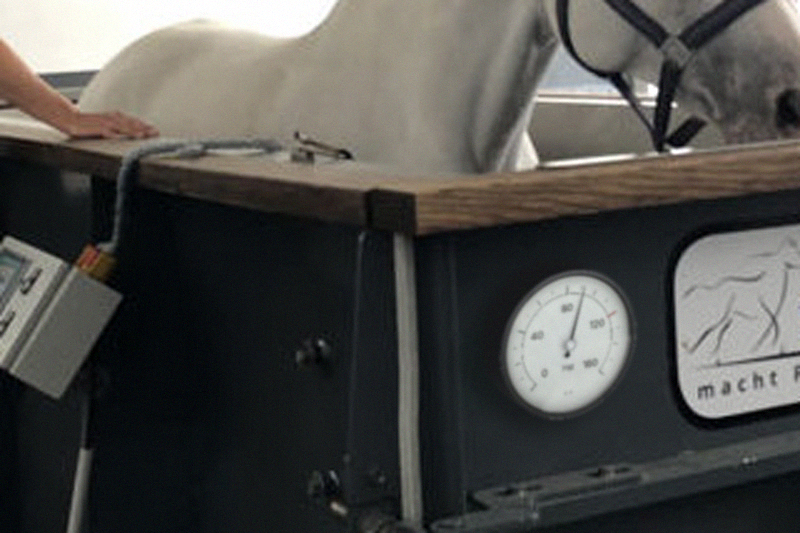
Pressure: psi 90
